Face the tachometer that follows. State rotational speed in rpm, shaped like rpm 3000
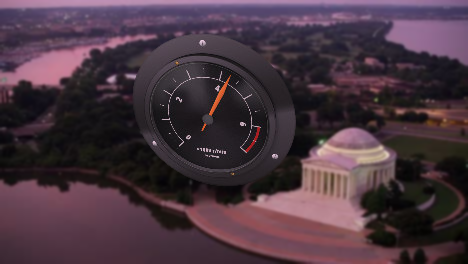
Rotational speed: rpm 4250
